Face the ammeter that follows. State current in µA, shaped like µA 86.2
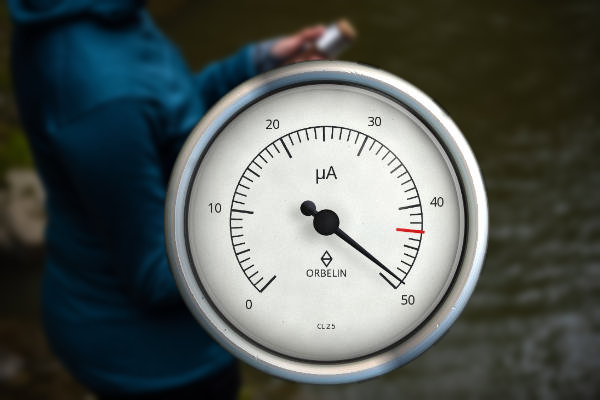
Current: µA 49
